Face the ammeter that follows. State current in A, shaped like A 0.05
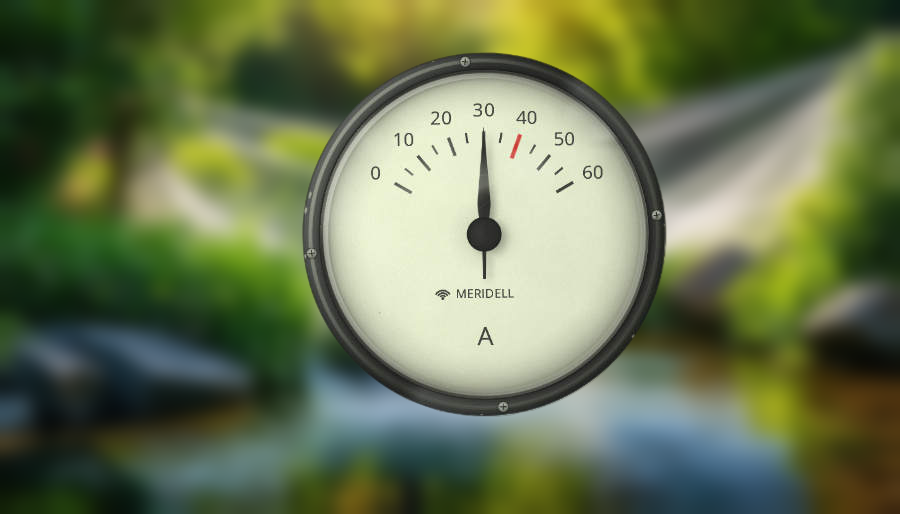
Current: A 30
